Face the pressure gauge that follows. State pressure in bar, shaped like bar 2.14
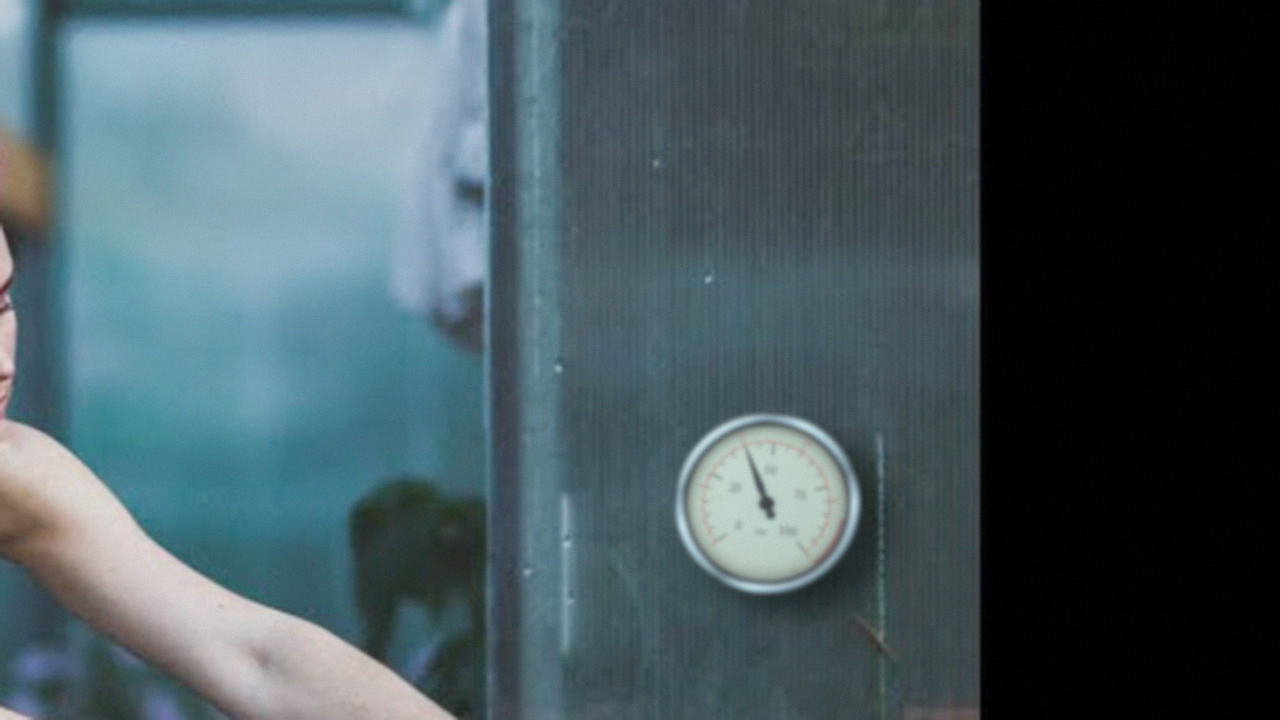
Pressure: bar 40
